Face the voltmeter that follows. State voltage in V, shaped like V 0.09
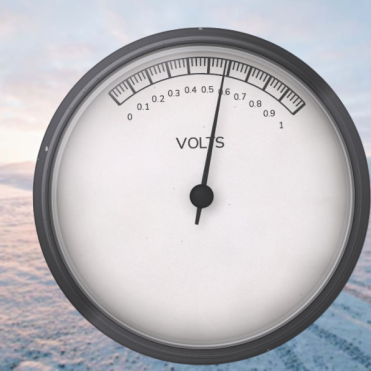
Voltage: V 0.58
